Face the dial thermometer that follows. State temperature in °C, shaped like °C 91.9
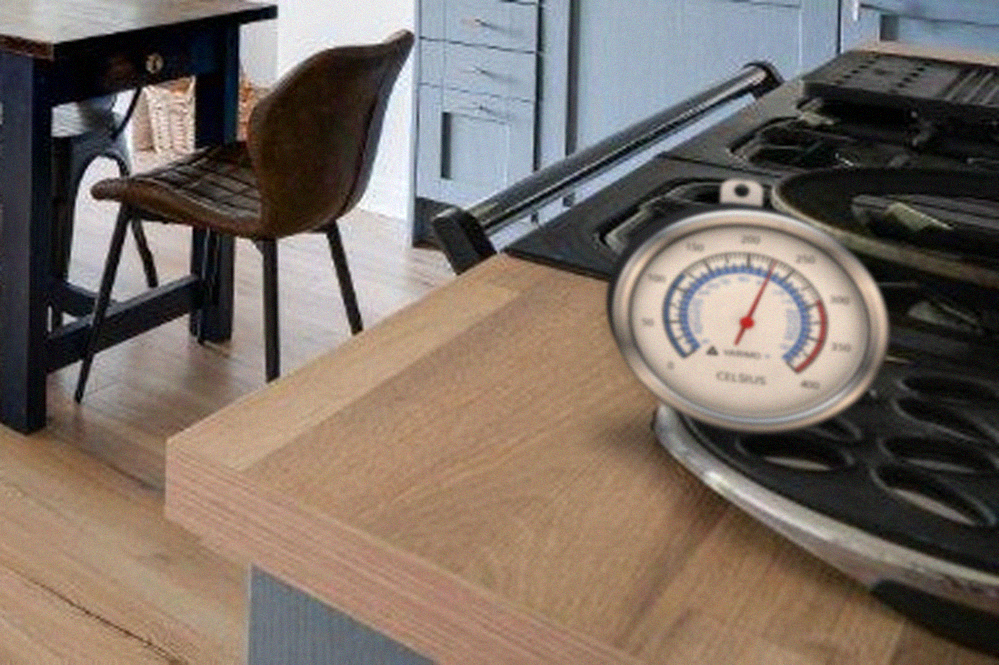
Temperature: °C 225
